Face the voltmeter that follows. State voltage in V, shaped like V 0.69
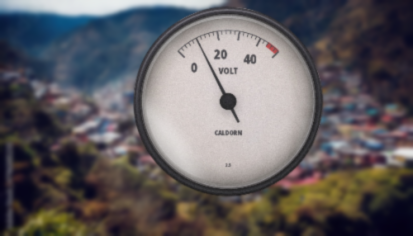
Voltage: V 10
